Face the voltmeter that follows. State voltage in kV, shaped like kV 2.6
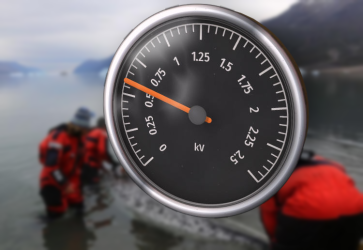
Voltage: kV 0.6
